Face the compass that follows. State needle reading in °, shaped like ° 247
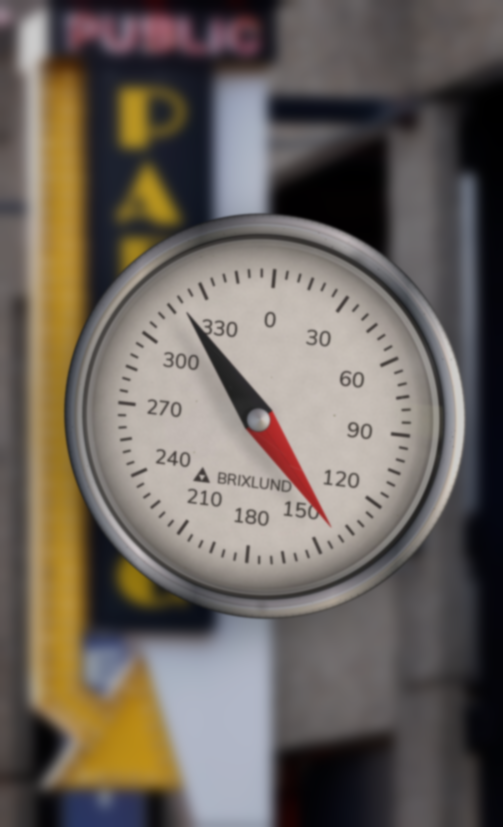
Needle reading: ° 140
